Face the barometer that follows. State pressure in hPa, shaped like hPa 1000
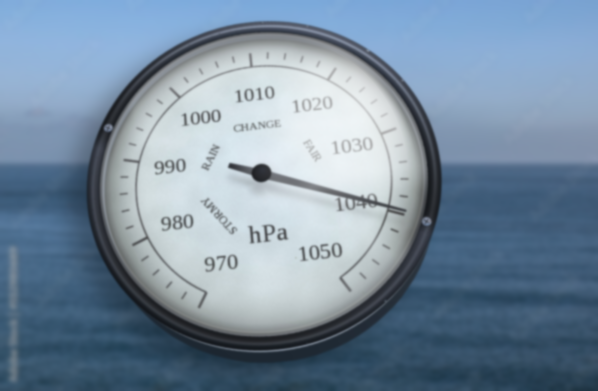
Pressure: hPa 1040
